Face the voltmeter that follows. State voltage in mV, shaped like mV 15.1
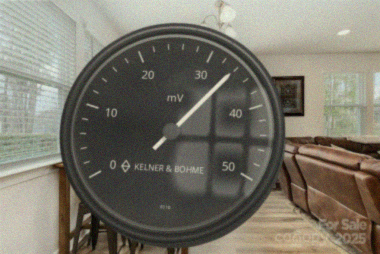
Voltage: mV 34
